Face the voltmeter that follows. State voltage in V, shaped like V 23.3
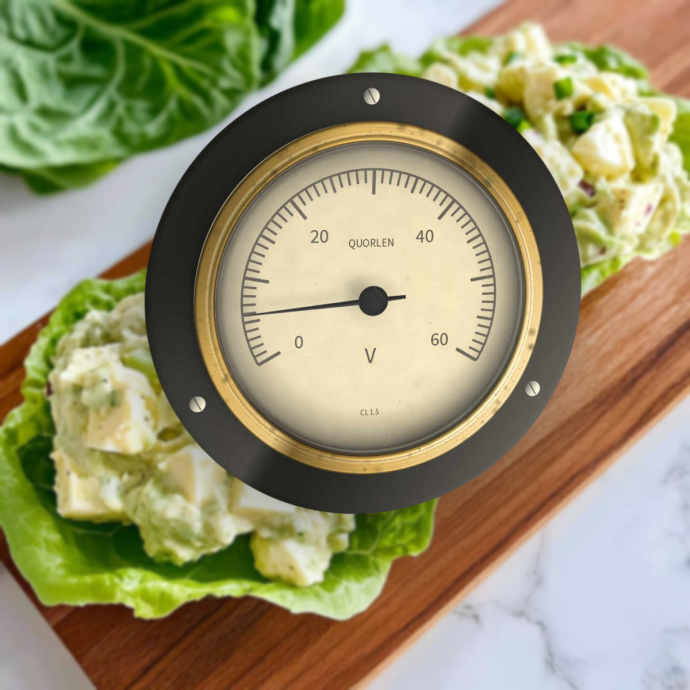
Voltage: V 6
